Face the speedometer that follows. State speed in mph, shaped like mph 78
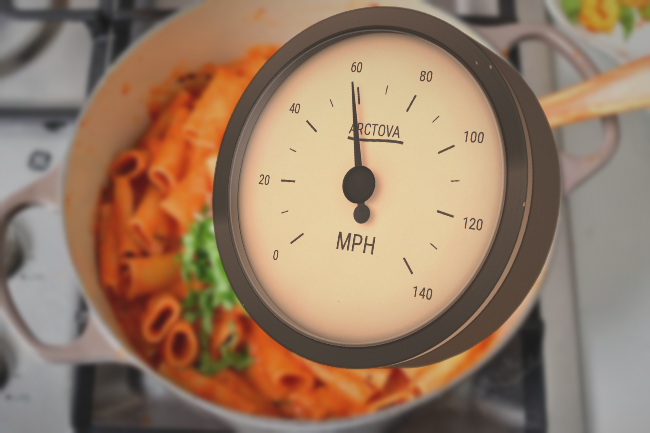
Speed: mph 60
